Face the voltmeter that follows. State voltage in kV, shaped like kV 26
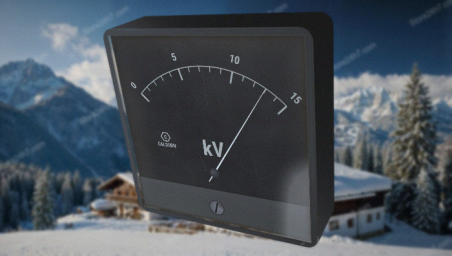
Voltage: kV 13
